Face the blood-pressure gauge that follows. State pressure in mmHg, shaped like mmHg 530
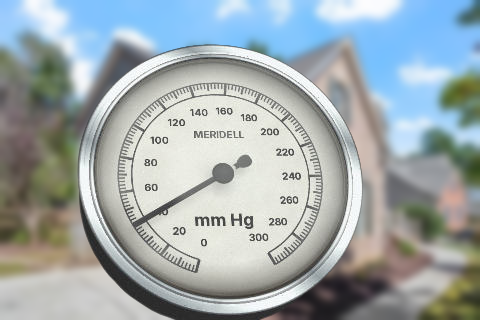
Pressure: mmHg 40
